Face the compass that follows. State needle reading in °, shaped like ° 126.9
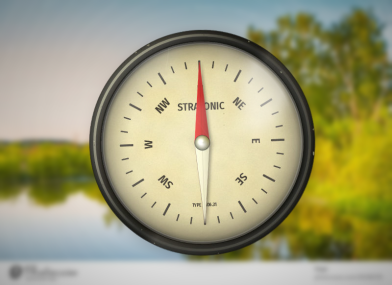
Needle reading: ° 0
